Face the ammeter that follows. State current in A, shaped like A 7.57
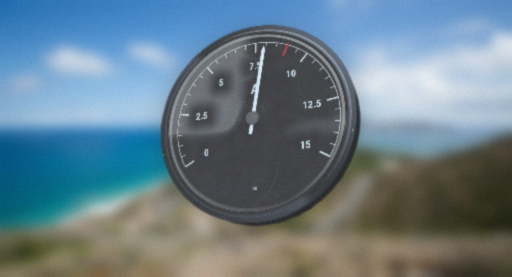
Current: A 8
